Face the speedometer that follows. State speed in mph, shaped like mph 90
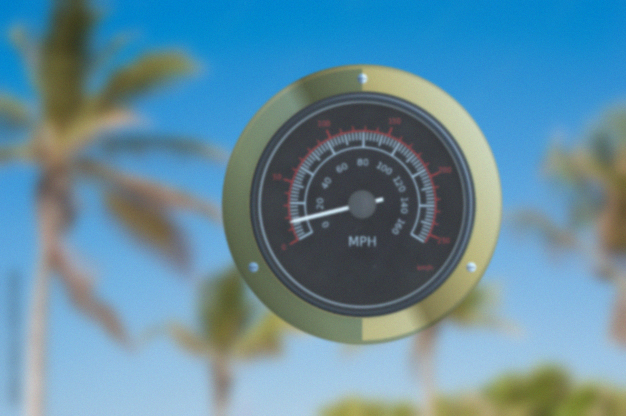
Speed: mph 10
